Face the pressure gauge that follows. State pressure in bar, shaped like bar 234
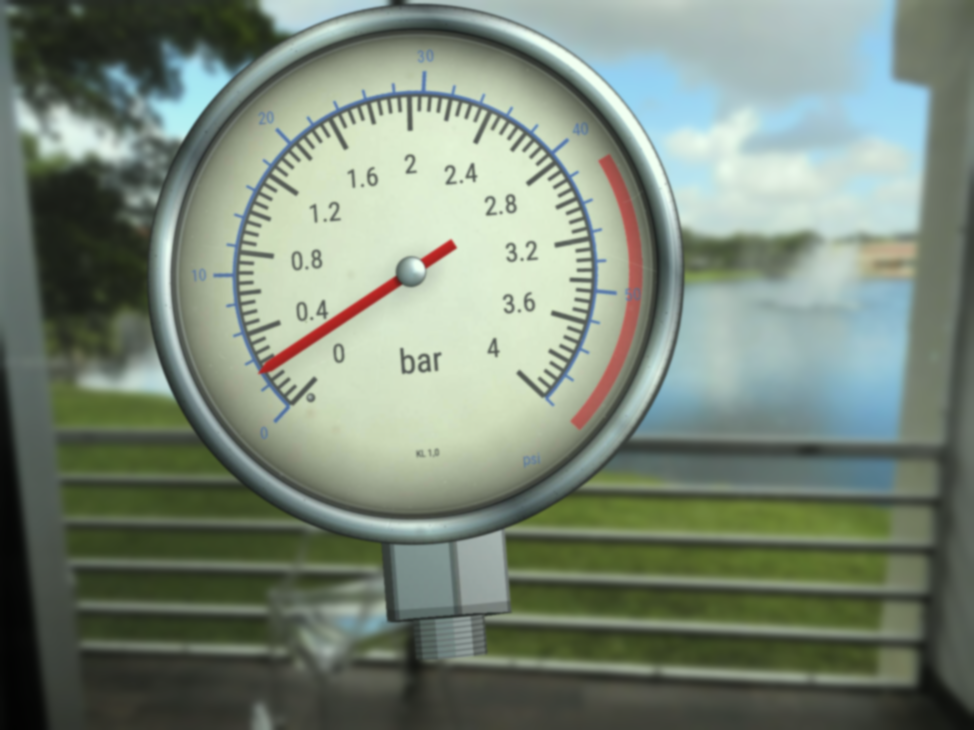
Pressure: bar 0.2
